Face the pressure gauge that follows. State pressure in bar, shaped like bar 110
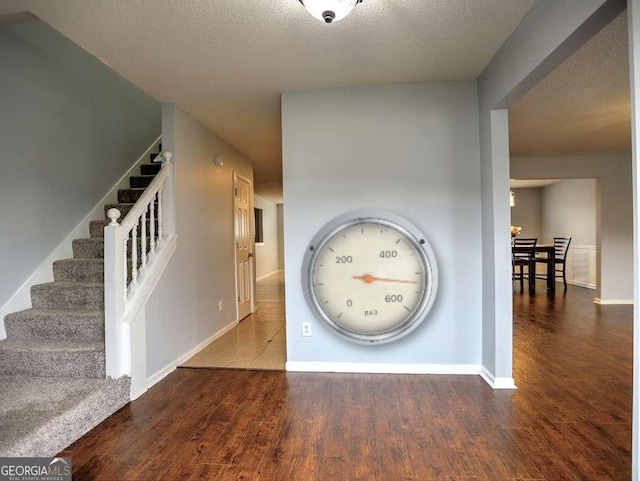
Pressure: bar 525
